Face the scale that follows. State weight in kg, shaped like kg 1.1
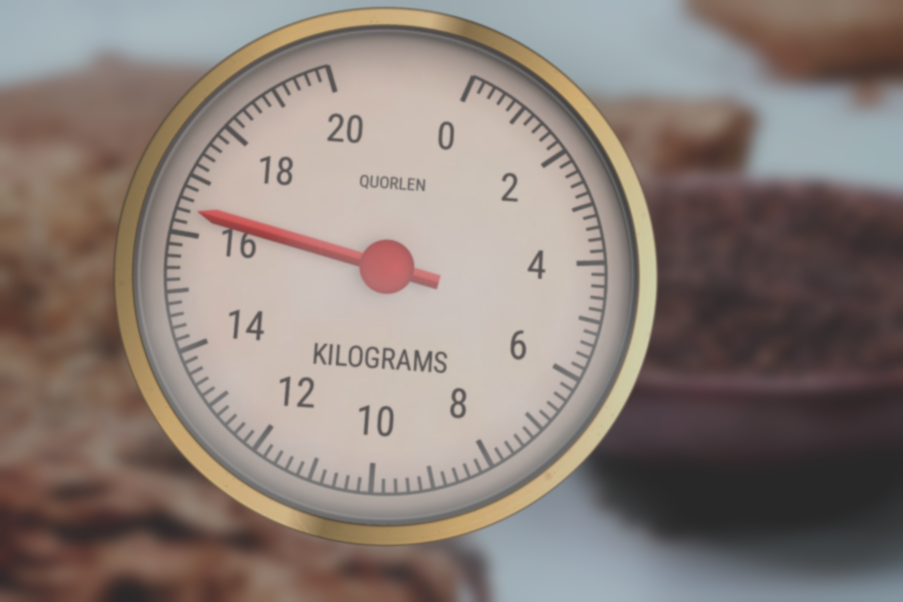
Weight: kg 16.4
